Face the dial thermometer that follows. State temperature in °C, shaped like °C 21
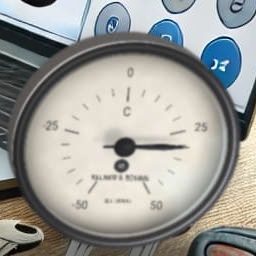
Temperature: °C 30
